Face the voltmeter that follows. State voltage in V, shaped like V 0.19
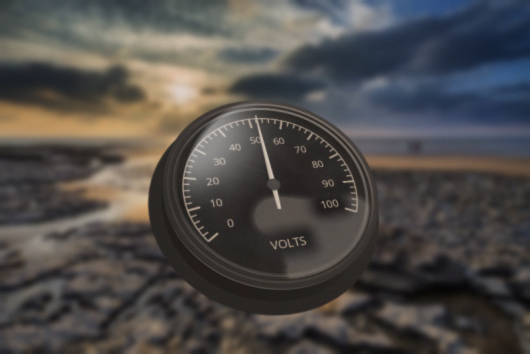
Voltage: V 52
